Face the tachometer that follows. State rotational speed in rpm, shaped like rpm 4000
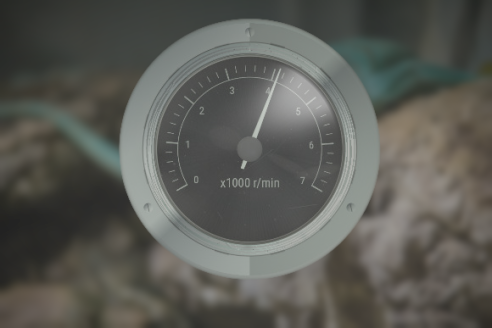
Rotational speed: rpm 4100
